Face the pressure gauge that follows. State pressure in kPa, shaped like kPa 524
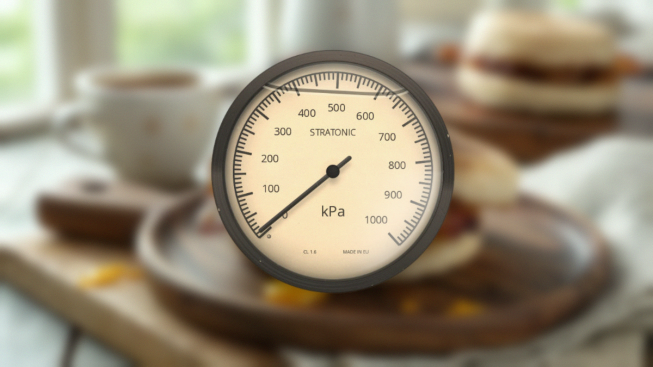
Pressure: kPa 10
